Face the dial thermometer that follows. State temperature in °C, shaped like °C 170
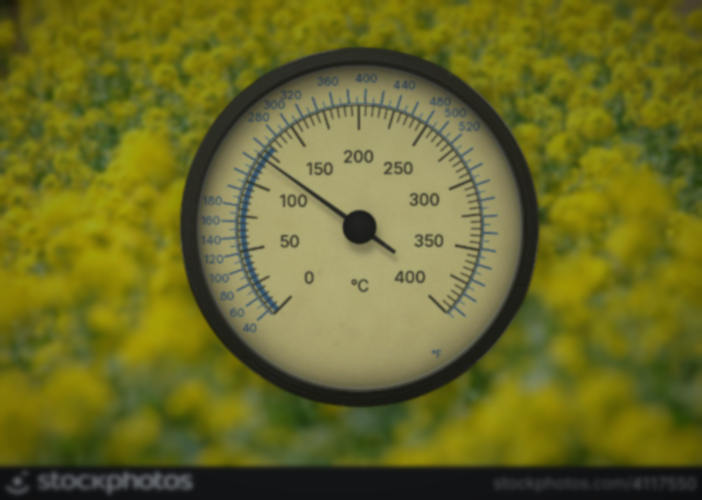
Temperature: °C 120
